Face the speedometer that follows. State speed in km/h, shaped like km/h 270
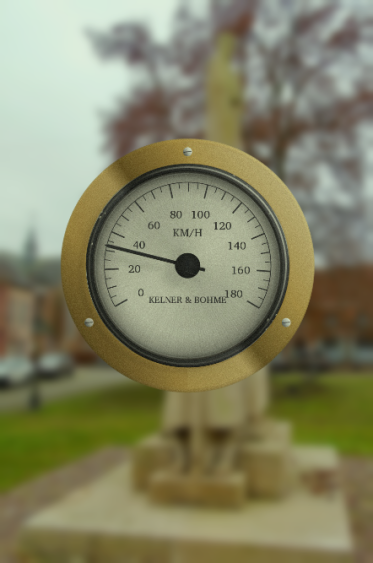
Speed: km/h 32.5
